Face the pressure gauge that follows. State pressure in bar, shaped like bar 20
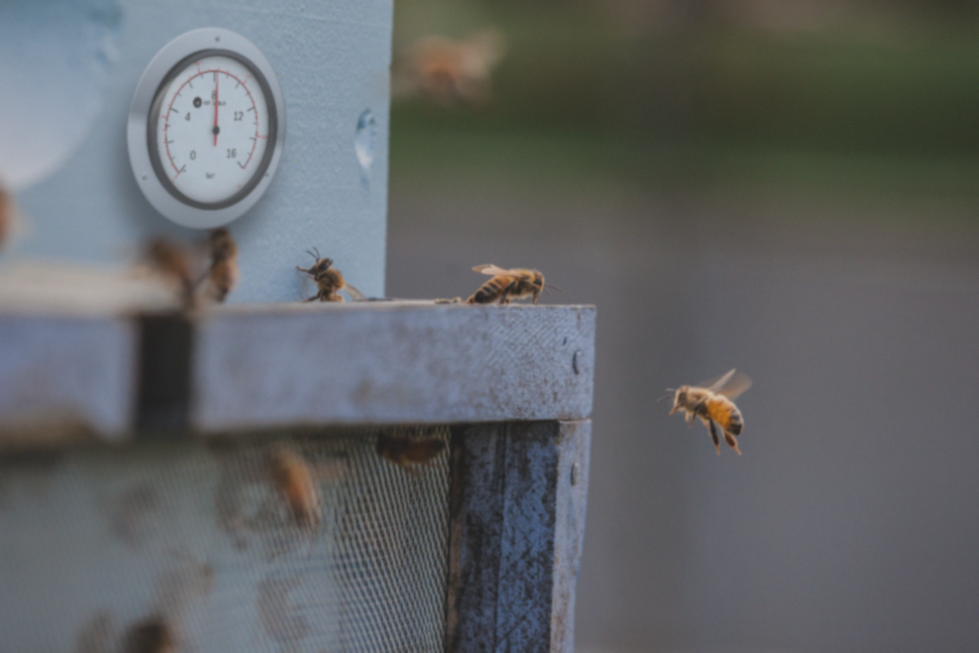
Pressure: bar 8
